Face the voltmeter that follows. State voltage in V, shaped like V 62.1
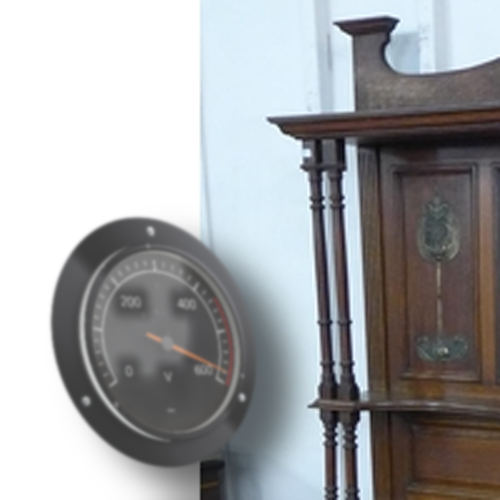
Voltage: V 580
